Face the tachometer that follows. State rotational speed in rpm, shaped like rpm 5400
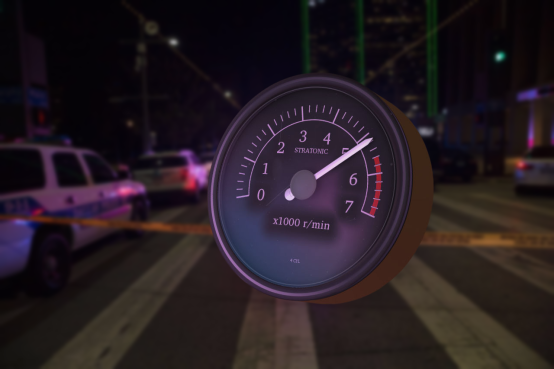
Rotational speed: rpm 5200
